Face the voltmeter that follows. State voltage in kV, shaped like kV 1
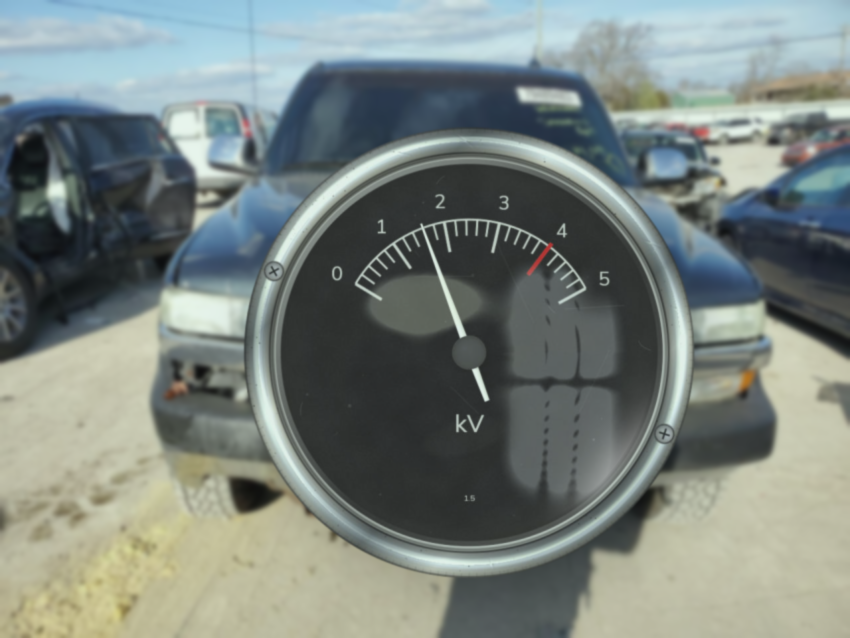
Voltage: kV 1.6
